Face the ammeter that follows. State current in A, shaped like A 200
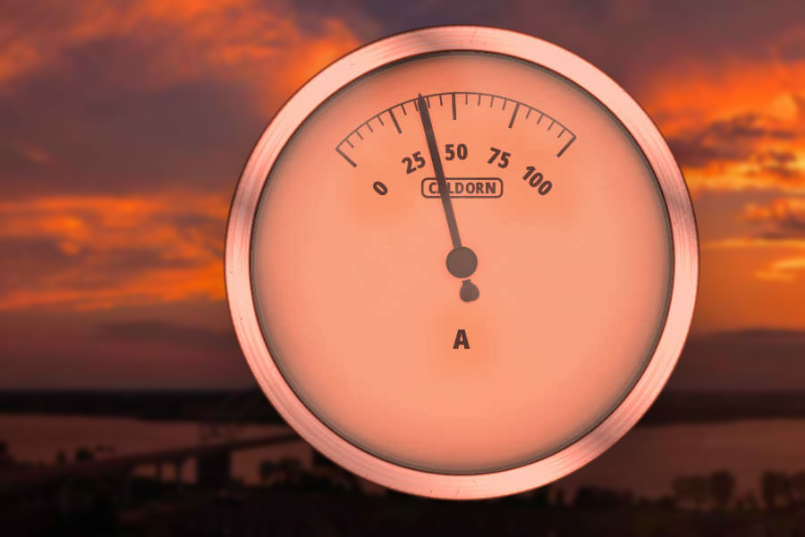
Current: A 37.5
